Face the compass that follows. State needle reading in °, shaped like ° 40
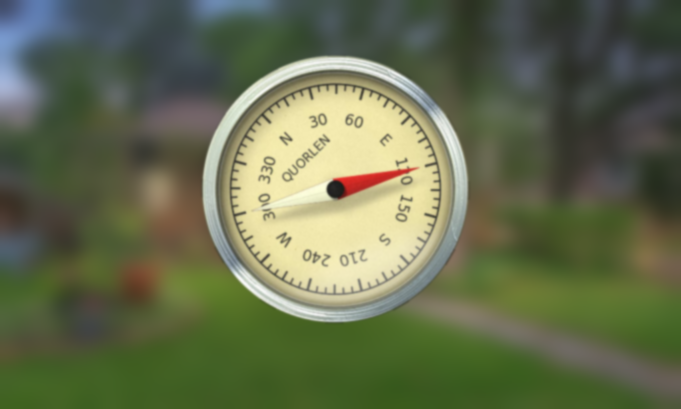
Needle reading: ° 120
